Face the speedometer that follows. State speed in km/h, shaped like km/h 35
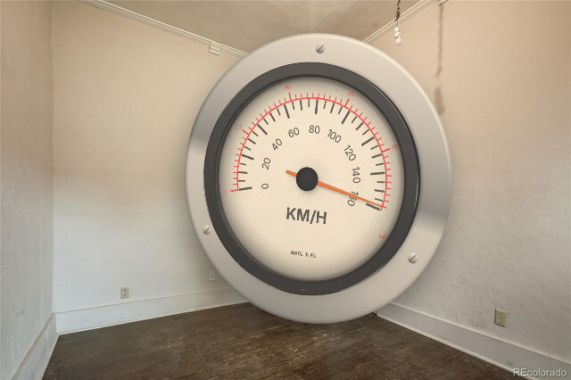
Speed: km/h 157.5
